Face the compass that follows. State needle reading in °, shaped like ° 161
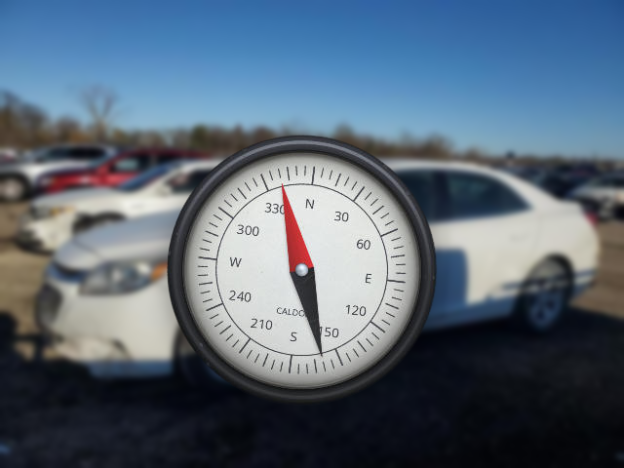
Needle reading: ° 340
